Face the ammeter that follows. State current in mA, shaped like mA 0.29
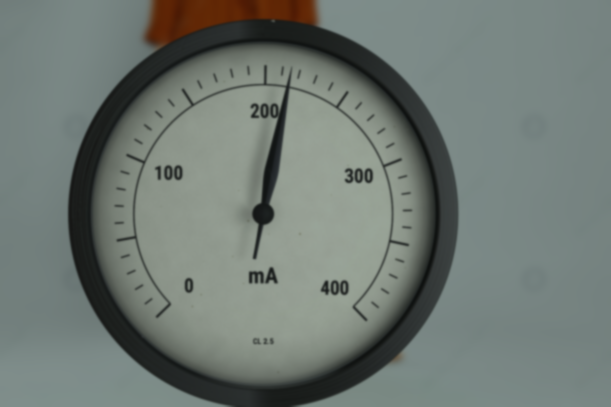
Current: mA 215
